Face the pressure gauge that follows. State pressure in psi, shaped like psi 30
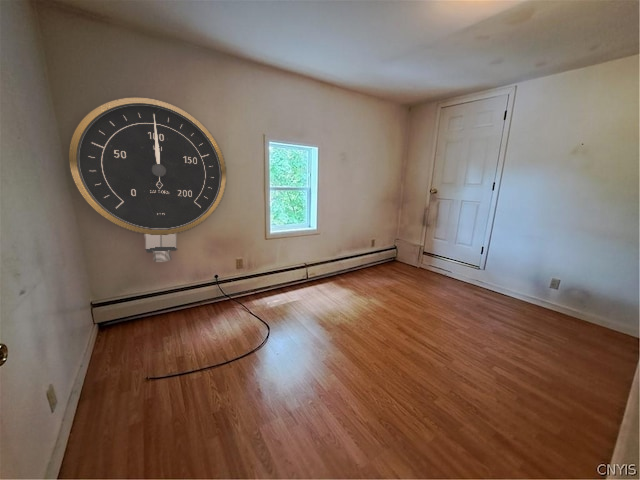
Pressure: psi 100
